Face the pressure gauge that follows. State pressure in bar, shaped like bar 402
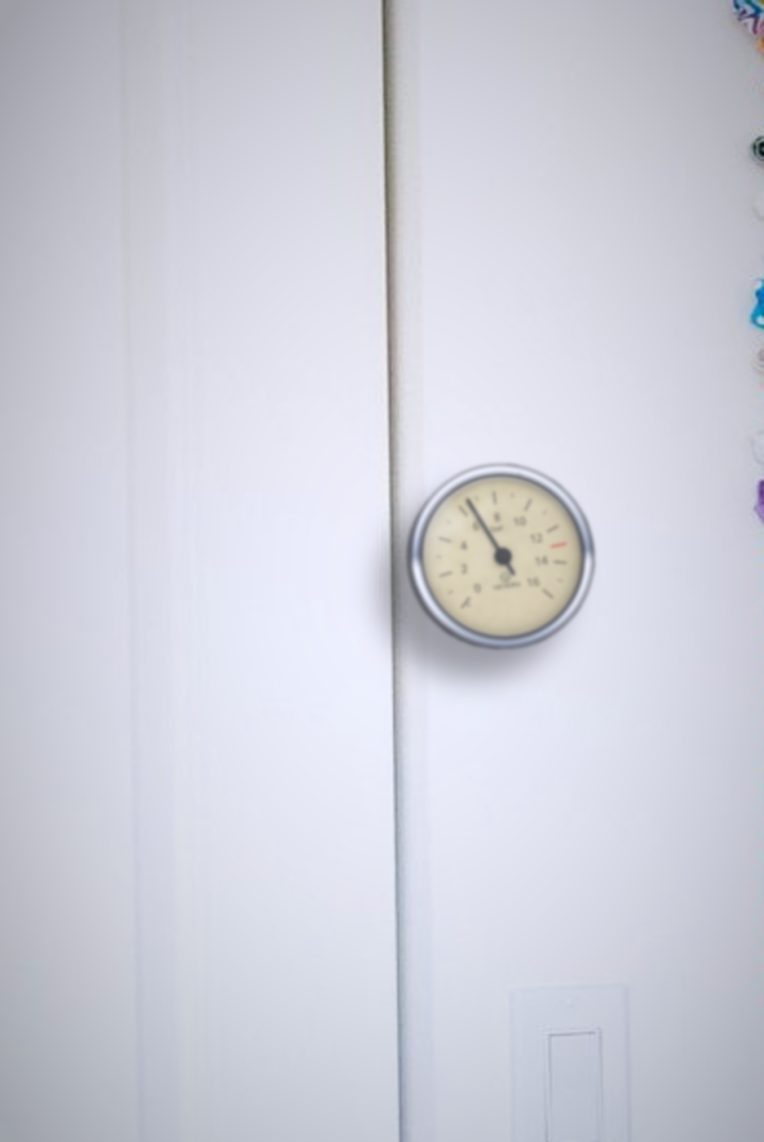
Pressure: bar 6.5
